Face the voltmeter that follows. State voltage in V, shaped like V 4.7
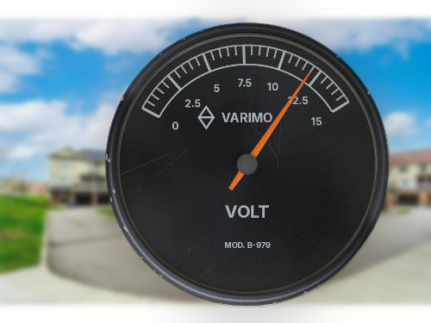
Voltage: V 12
